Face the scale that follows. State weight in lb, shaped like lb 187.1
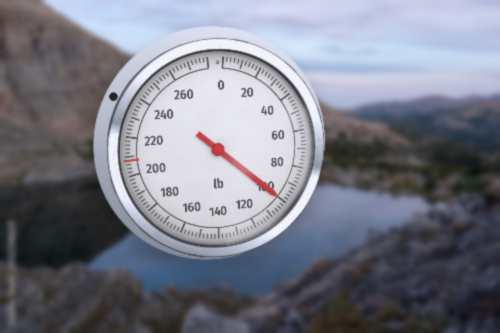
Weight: lb 100
